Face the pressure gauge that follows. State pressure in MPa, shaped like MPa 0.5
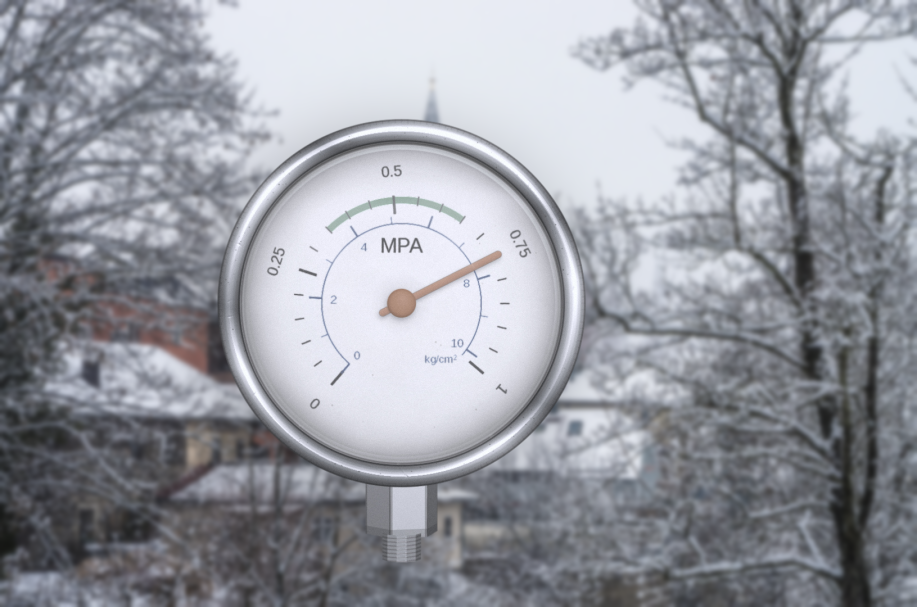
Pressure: MPa 0.75
